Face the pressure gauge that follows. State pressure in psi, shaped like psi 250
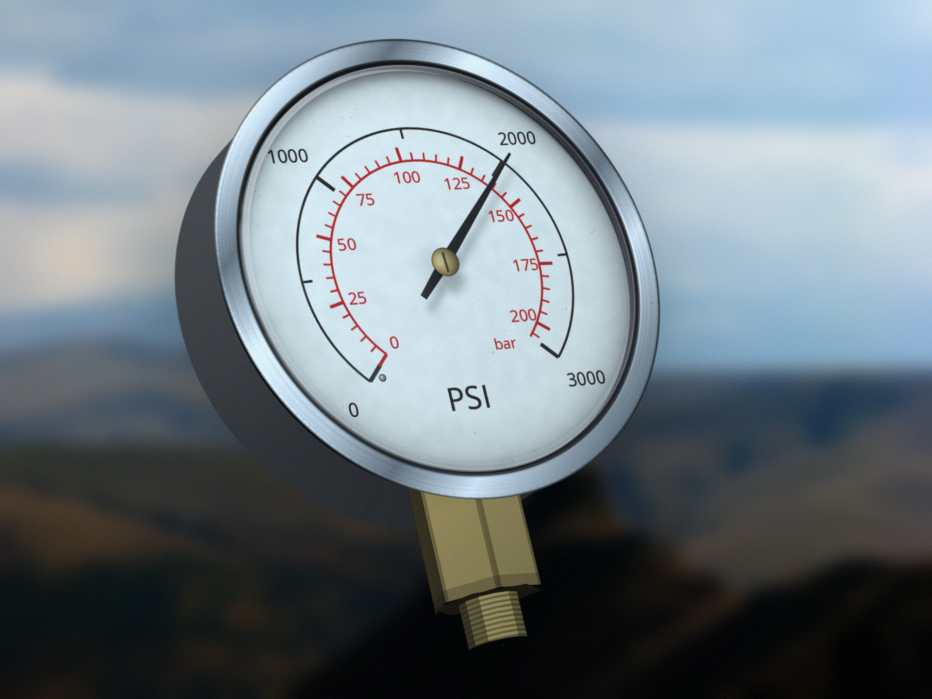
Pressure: psi 2000
